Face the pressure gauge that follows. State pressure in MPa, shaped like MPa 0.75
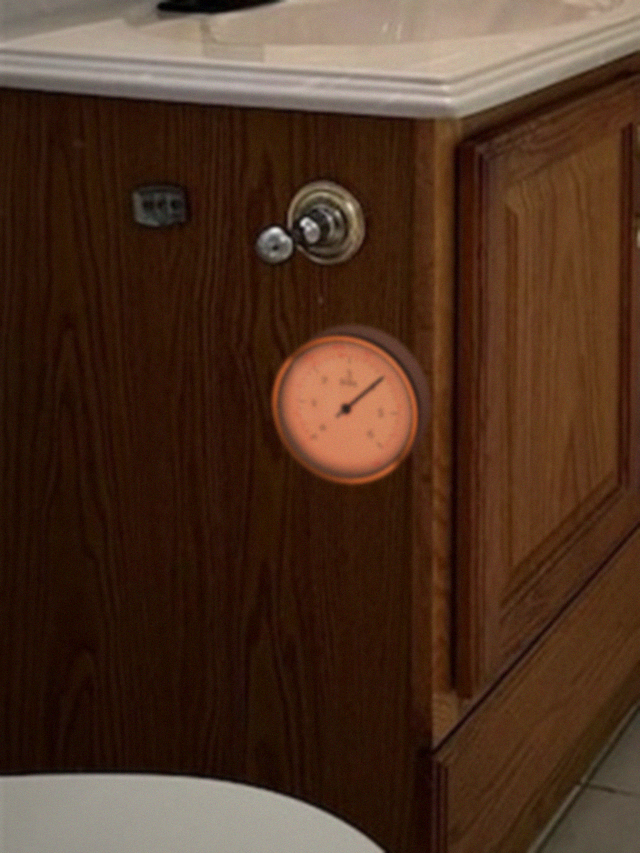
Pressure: MPa 4
